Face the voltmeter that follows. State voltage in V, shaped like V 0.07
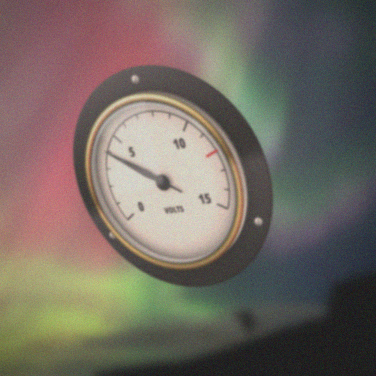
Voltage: V 4
